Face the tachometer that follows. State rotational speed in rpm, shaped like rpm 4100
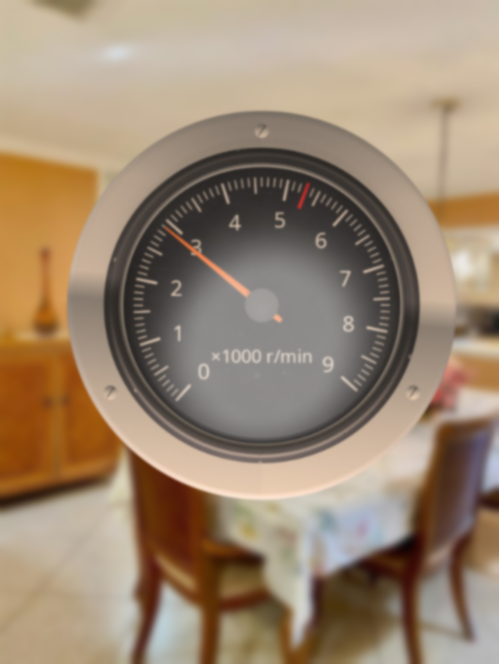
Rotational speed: rpm 2900
